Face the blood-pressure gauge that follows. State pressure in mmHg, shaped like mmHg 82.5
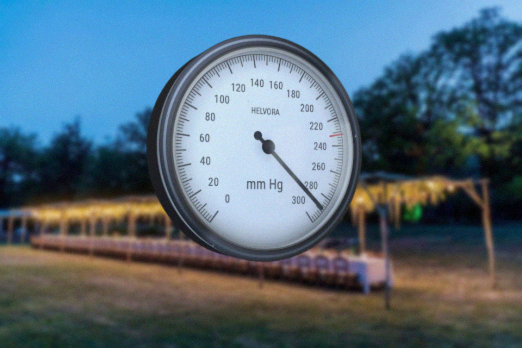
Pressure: mmHg 290
